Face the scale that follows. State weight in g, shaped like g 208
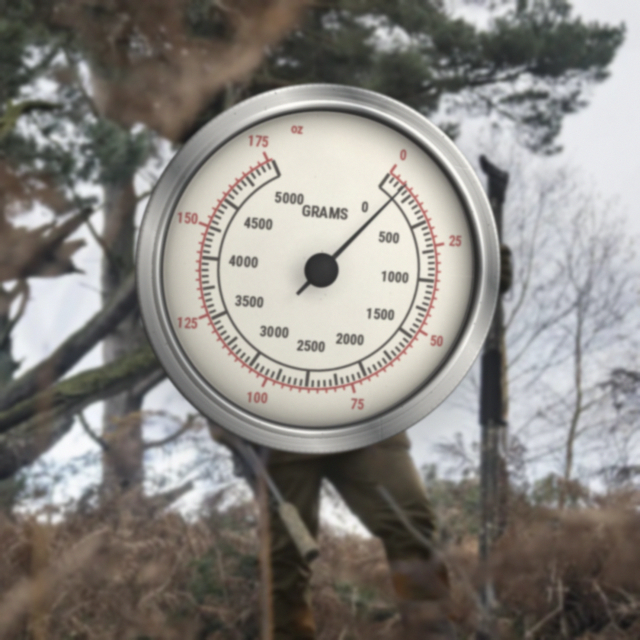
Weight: g 150
